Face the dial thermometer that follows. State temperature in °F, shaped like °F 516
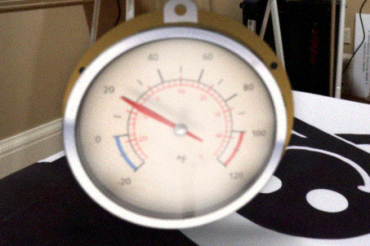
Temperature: °F 20
